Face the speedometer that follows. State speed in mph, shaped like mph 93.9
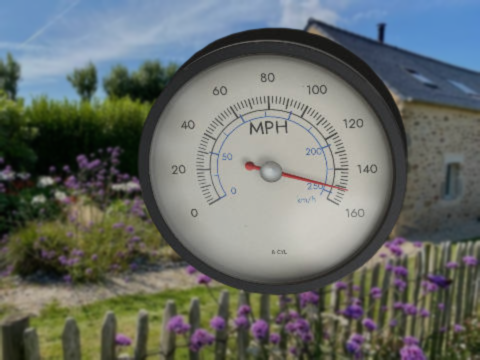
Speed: mph 150
